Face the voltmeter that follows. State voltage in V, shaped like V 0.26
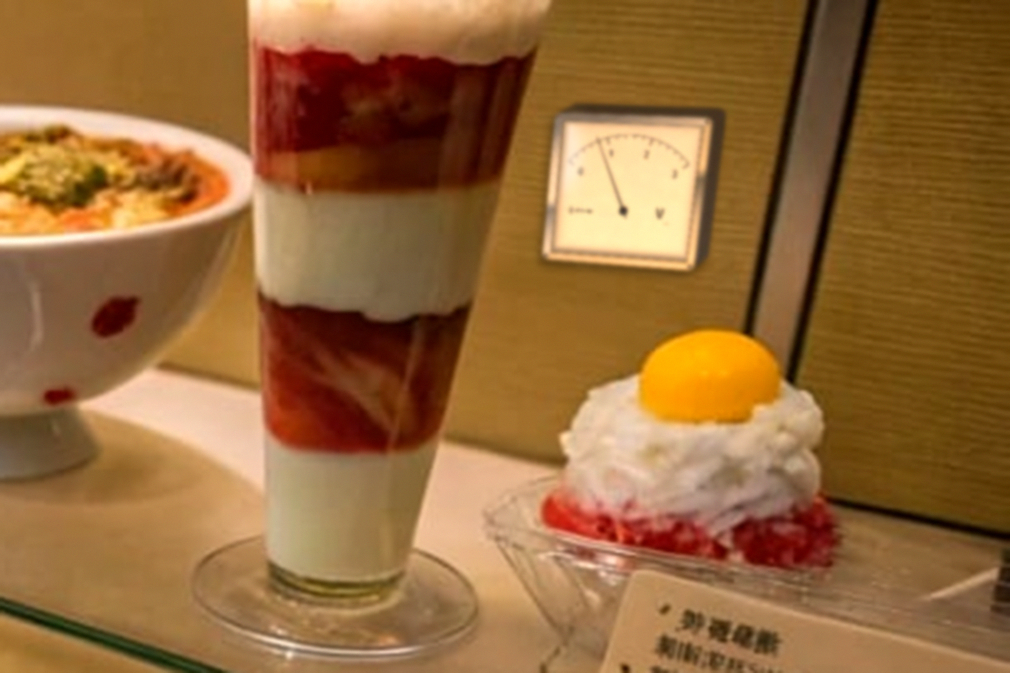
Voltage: V 0.8
